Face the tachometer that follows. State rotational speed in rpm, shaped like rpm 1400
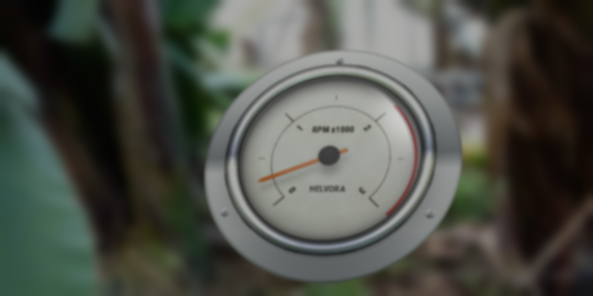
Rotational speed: rpm 250
